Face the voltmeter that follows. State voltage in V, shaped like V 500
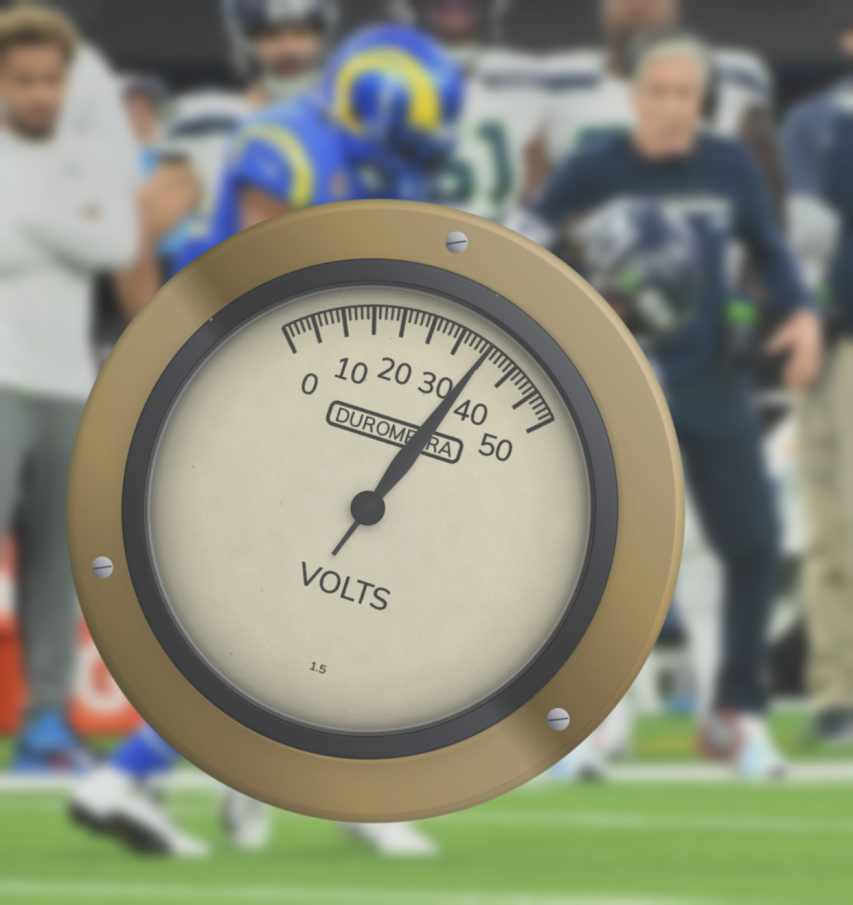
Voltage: V 35
